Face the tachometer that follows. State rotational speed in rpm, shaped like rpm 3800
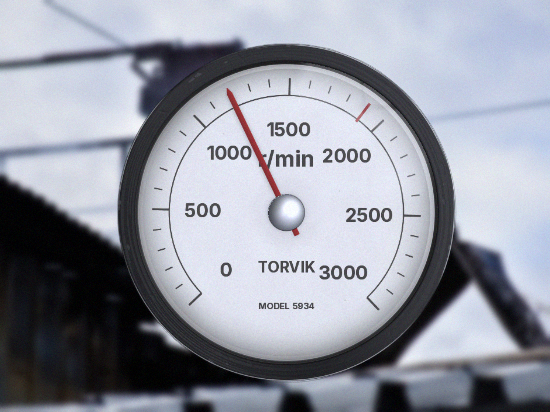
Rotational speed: rpm 1200
